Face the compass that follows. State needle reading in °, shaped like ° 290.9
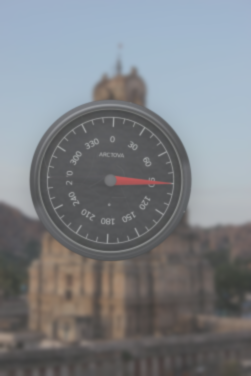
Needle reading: ° 90
